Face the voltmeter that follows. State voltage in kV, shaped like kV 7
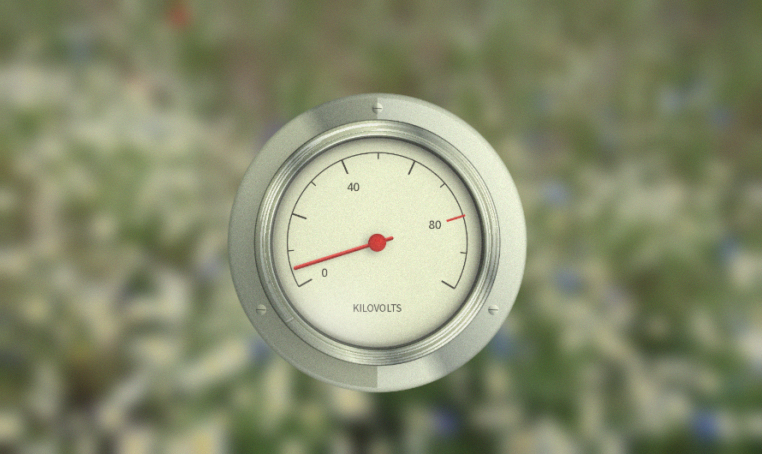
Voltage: kV 5
